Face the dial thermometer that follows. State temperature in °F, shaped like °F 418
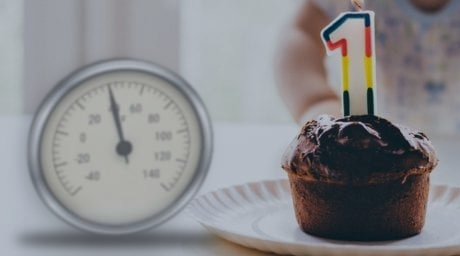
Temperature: °F 40
